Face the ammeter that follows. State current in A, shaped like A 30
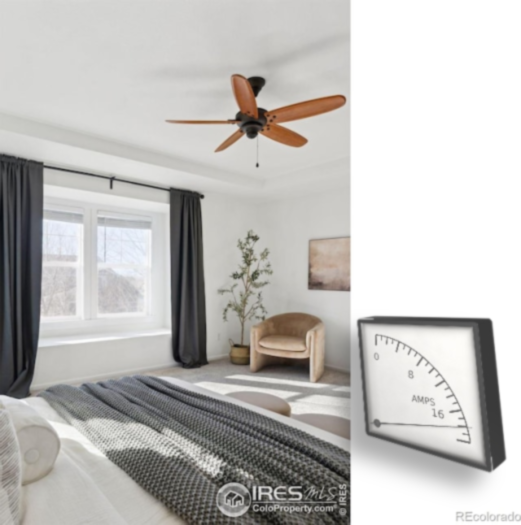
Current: A 18
